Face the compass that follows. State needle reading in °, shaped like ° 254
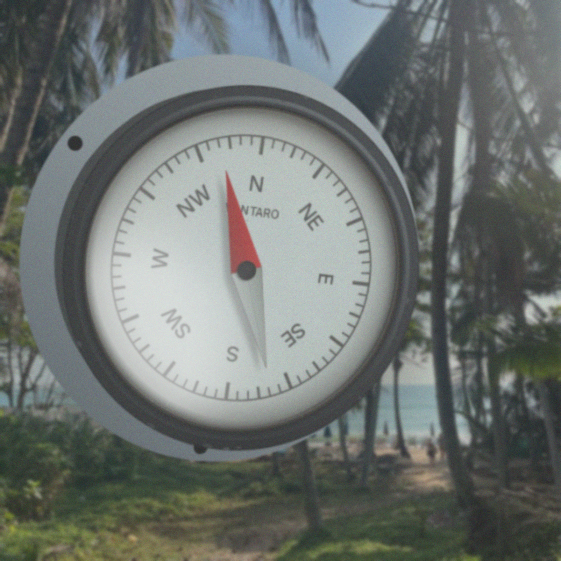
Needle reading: ° 340
